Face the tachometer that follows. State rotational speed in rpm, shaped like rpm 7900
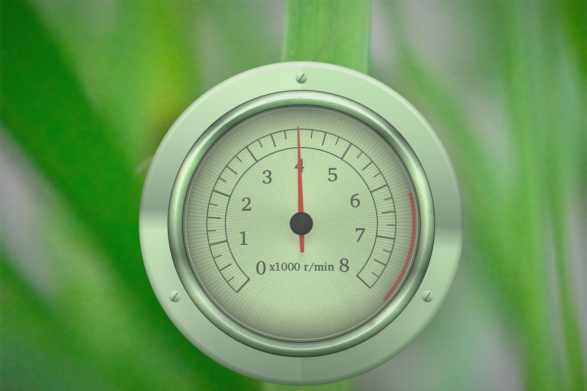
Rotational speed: rpm 4000
